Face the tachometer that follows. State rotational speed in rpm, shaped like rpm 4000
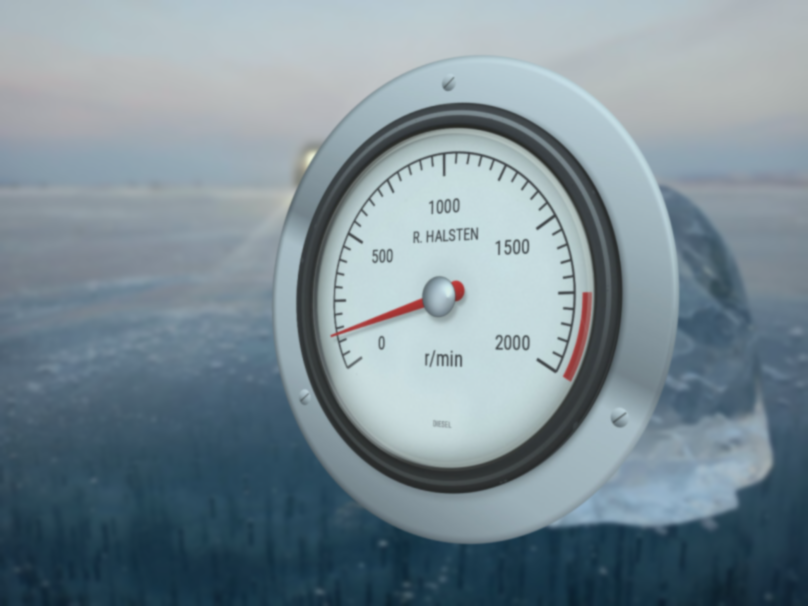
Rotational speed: rpm 125
